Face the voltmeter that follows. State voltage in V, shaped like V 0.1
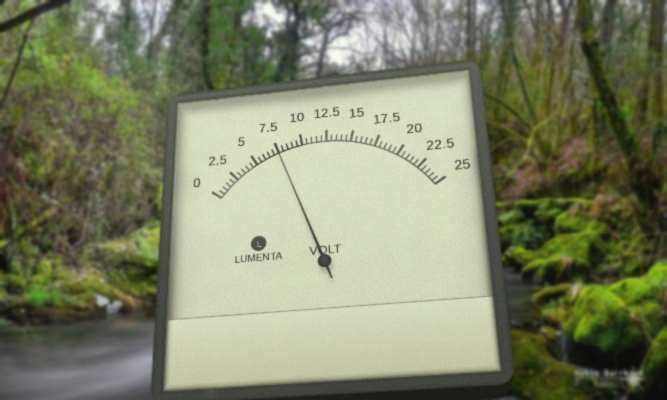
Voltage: V 7.5
